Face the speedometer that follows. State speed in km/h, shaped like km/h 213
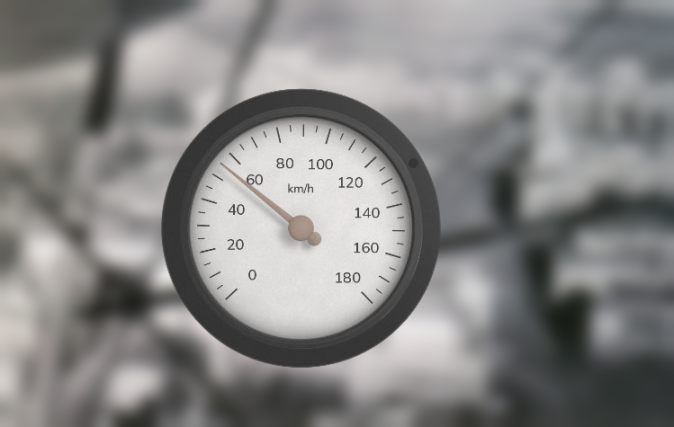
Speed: km/h 55
